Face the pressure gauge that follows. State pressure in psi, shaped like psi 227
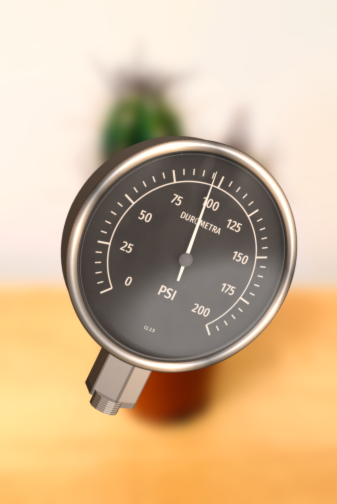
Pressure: psi 95
